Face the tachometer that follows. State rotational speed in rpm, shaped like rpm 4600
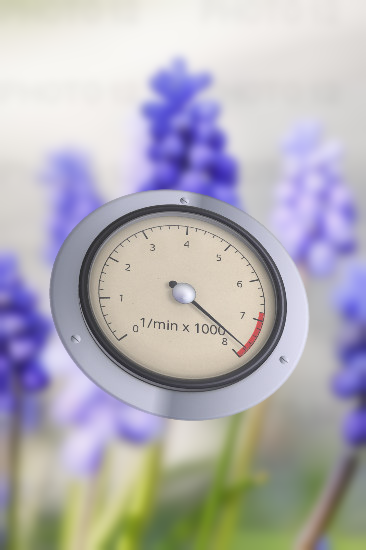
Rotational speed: rpm 7800
